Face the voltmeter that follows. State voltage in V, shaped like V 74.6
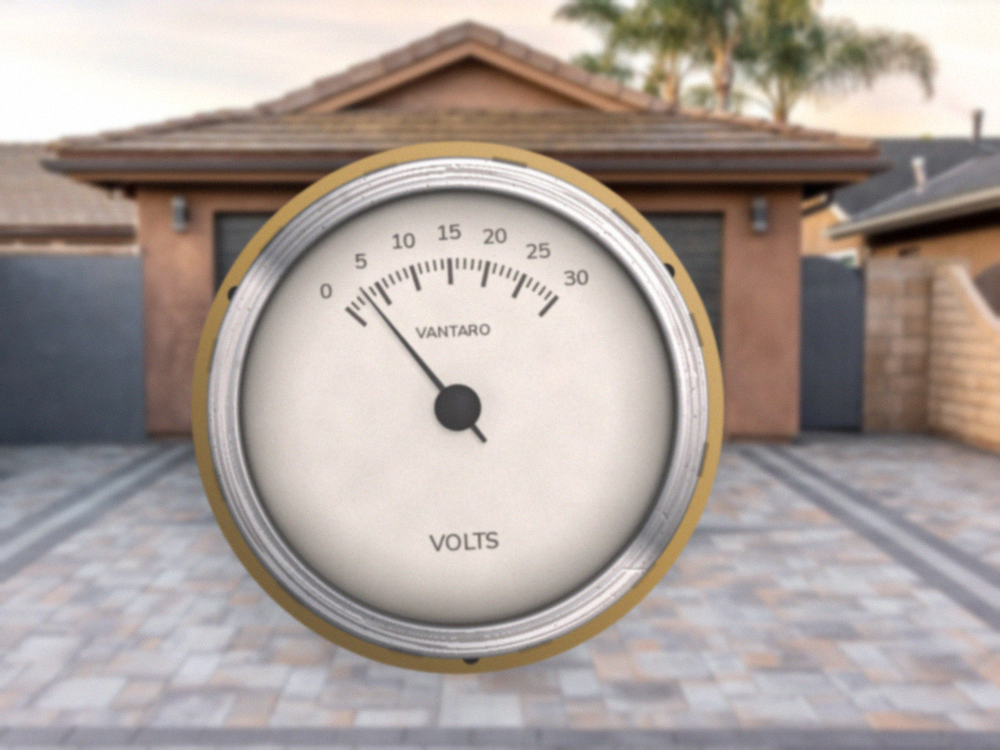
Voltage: V 3
